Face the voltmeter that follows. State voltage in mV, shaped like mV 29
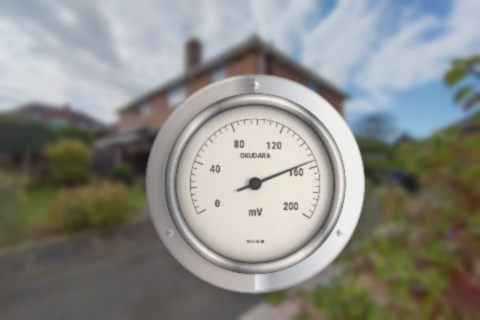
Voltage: mV 155
